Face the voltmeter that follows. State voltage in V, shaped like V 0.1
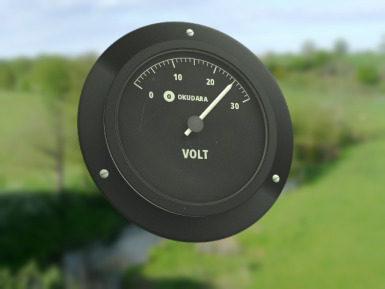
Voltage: V 25
